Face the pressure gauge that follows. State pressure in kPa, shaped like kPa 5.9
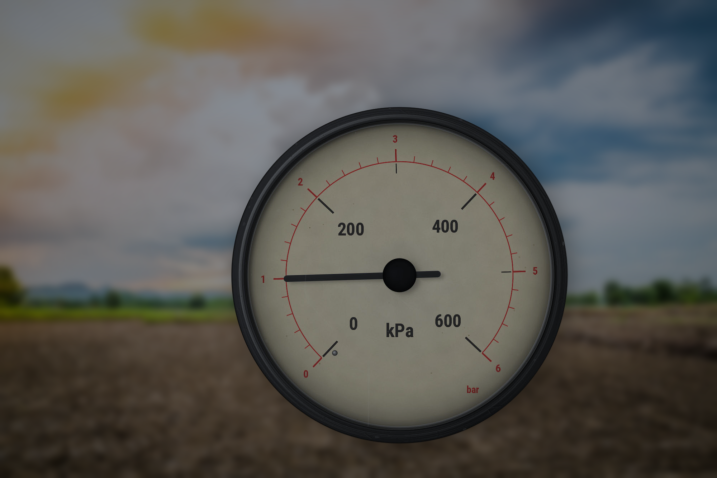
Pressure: kPa 100
